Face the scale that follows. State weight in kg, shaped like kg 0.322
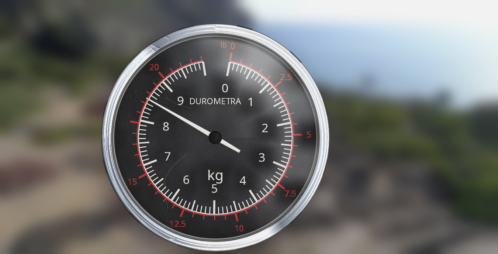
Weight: kg 8.5
